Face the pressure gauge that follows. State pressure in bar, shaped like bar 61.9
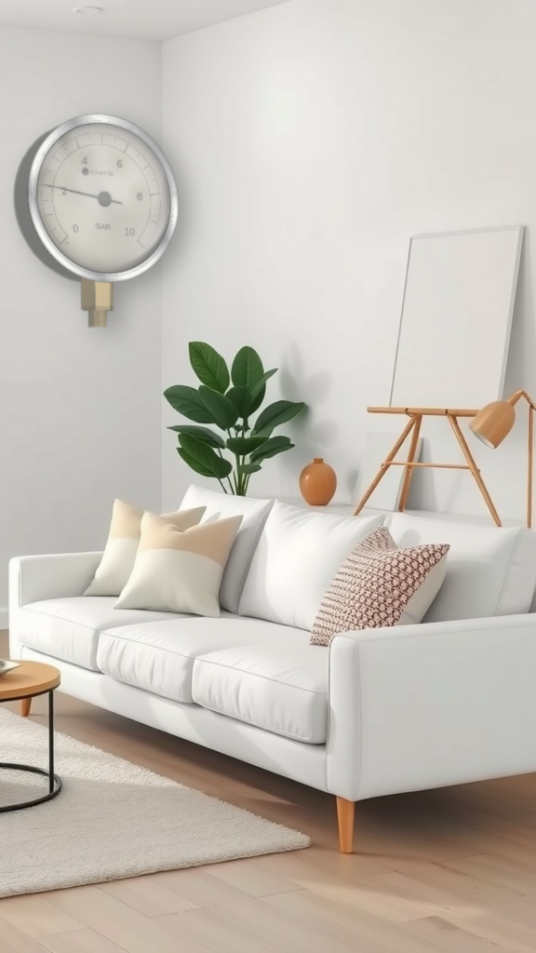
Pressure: bar 2
